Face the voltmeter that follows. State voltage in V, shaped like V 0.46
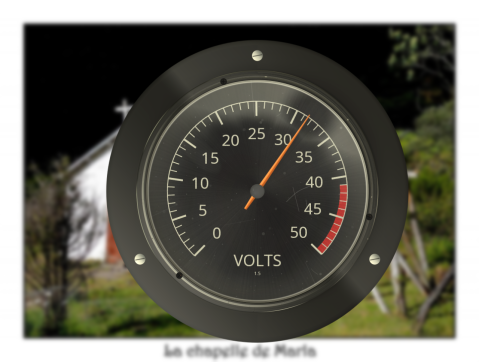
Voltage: V 31.5
